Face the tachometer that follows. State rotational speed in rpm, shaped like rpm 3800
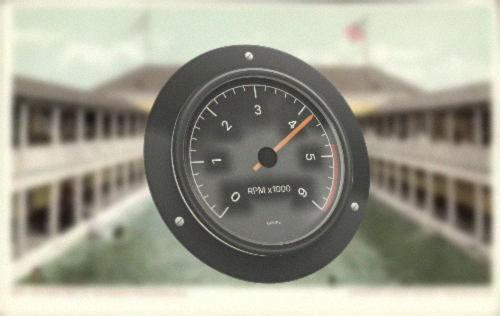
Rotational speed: rpm 4200
